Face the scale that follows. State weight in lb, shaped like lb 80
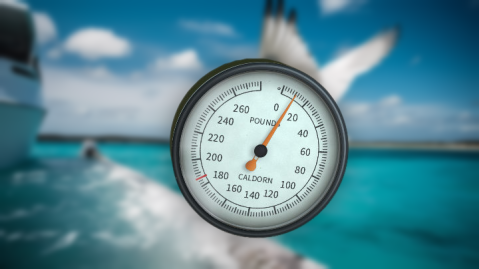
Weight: lb 10
